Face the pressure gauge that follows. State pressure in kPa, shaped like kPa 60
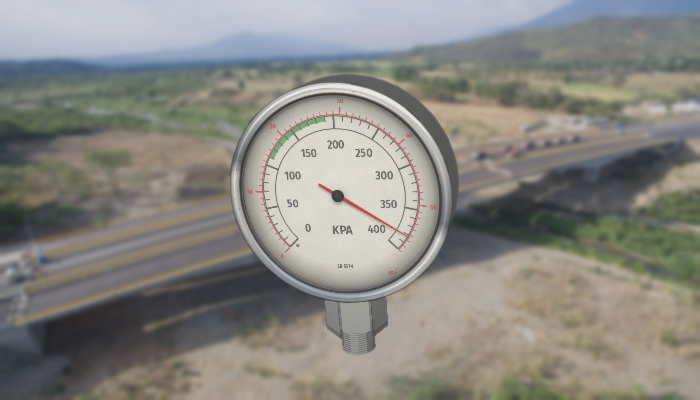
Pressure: kPa 380
